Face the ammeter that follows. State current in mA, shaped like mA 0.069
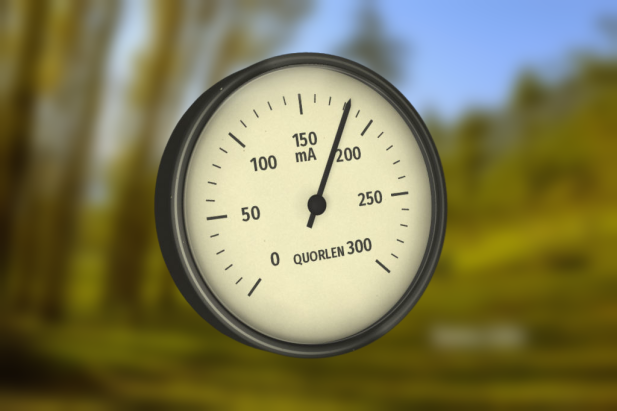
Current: mA 180
